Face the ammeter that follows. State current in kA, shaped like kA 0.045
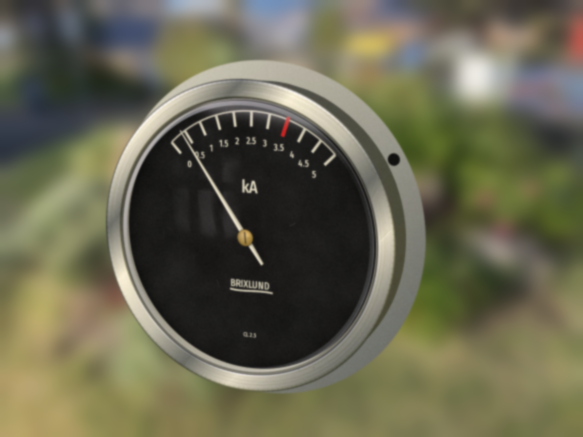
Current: kA 0.5
